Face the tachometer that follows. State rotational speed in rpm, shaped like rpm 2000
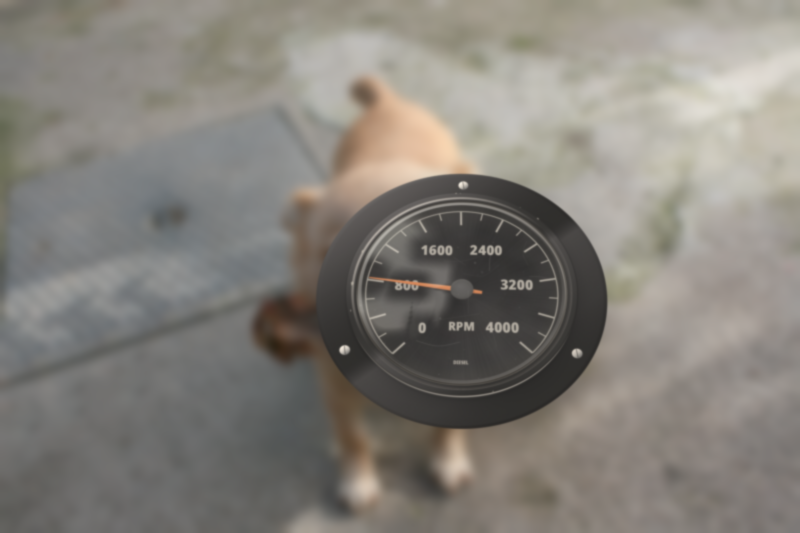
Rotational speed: rpm 800
